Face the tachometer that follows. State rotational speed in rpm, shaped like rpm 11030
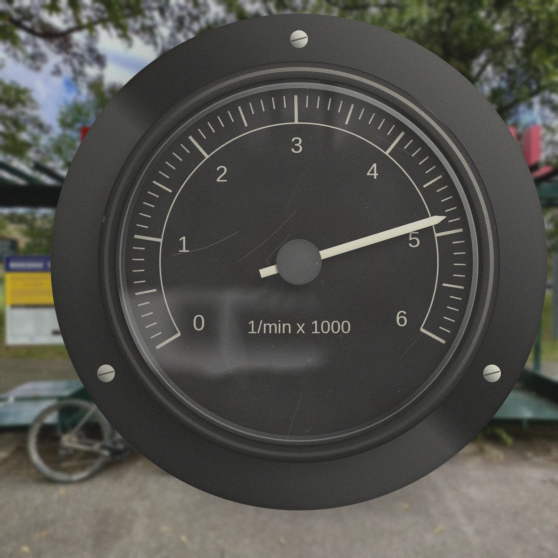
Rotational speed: rpm 4850
